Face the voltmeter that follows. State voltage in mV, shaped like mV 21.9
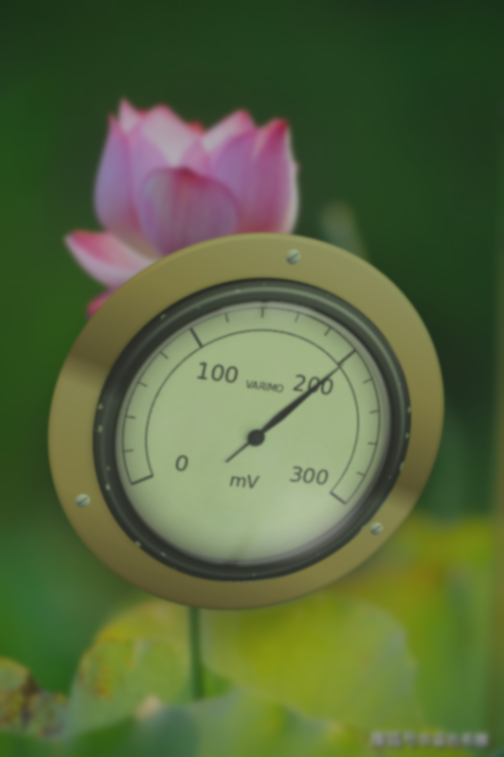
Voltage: mV 200
